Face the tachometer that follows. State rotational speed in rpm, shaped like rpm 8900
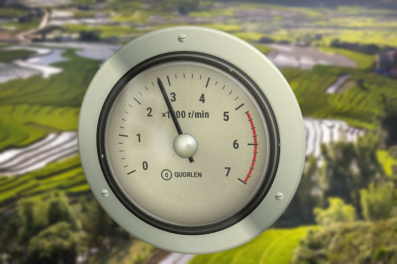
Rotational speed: rpm 2800
